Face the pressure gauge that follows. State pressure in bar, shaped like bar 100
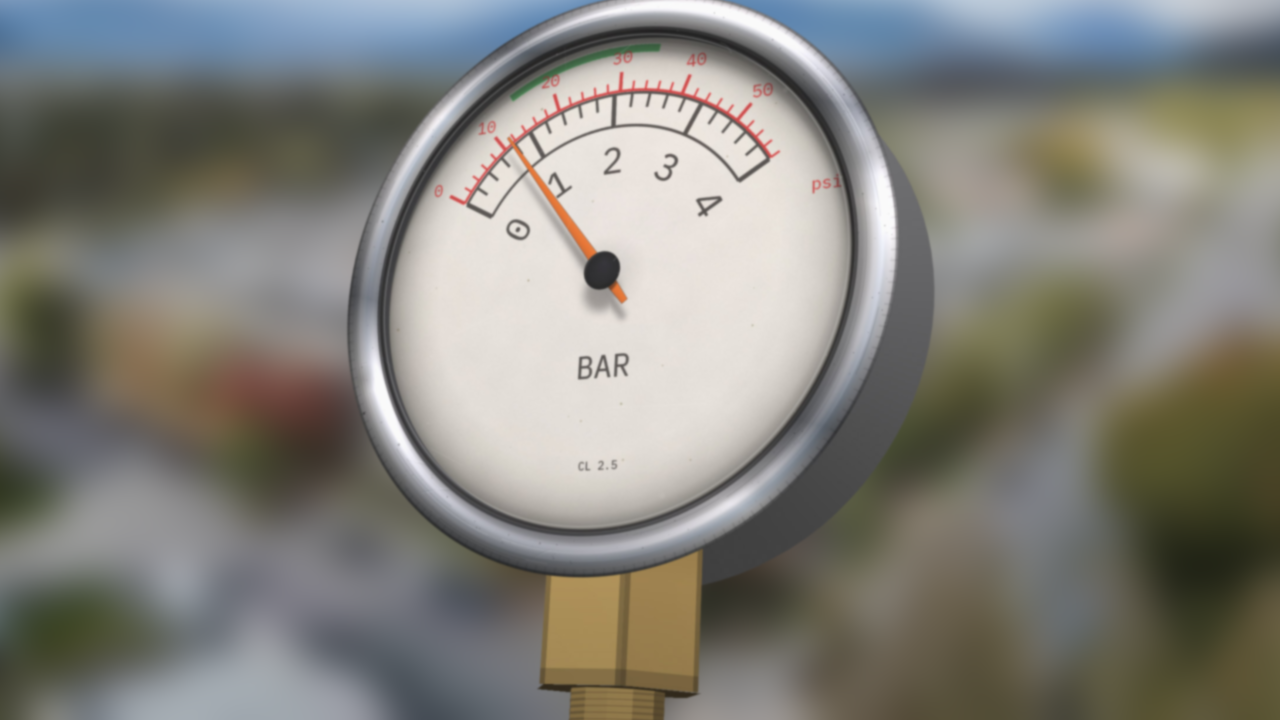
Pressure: bar 0.8
